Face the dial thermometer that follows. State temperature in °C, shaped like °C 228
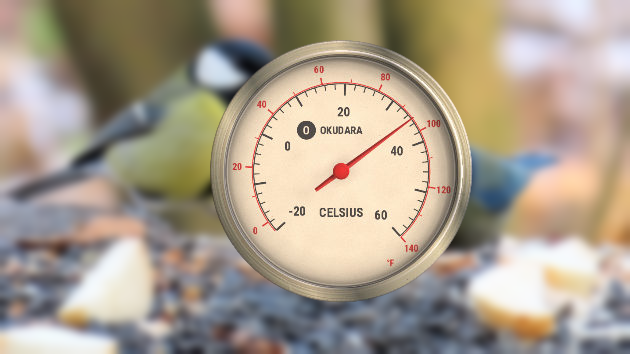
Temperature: °C 35
